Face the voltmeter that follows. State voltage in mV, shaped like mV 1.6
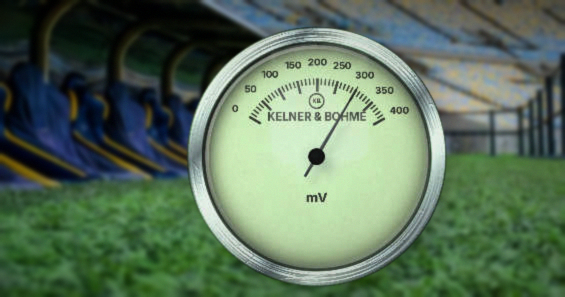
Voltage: mV 300
